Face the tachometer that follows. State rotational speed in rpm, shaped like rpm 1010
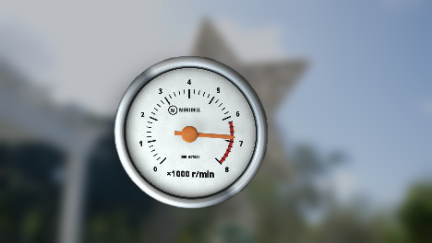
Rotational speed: rpm 6800
